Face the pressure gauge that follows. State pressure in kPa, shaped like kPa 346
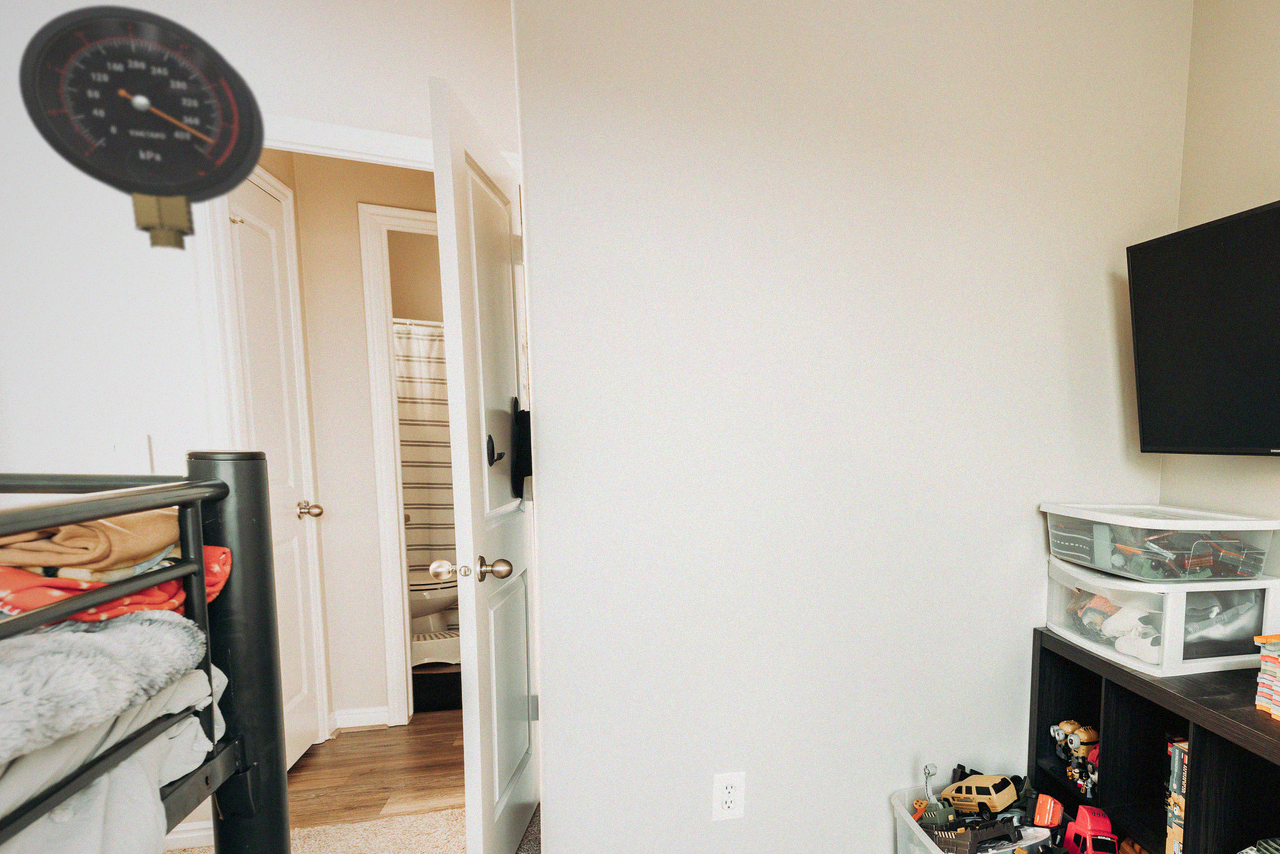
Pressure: kPa 380
